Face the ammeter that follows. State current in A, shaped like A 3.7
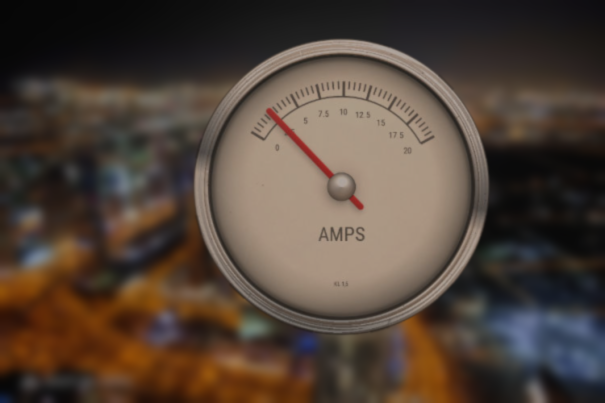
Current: A 2.5
